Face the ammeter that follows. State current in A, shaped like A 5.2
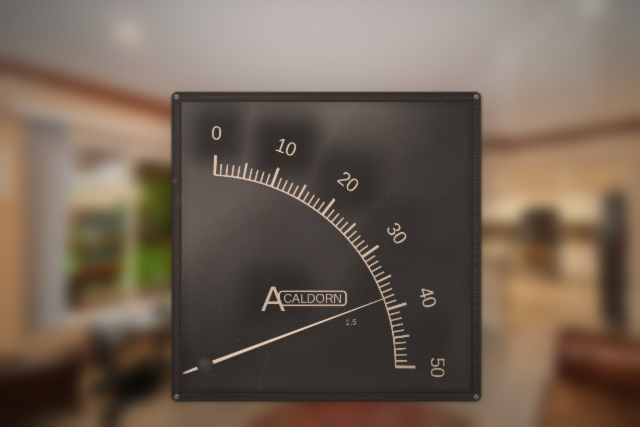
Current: A 38
